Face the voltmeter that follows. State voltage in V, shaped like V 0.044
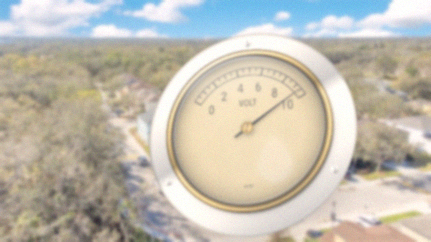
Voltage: V 9.5
